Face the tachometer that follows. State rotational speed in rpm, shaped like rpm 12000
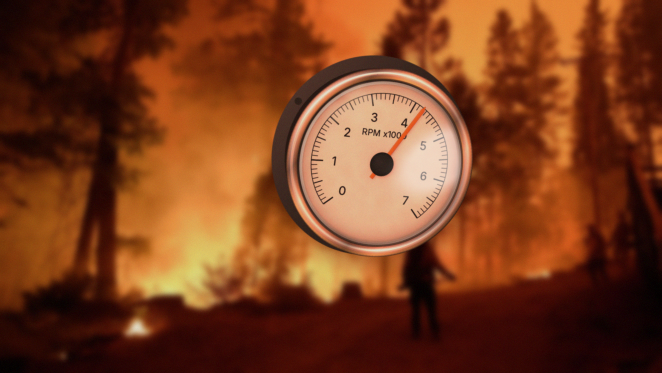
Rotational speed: rpm 4200
